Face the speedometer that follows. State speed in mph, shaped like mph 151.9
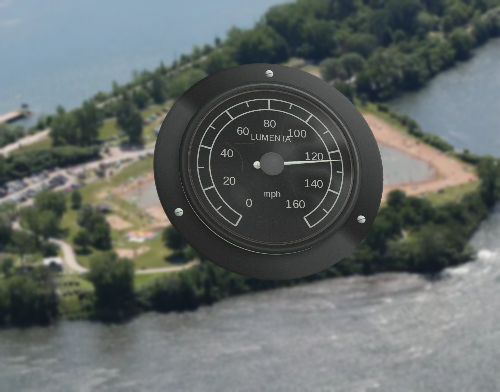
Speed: mph 125
